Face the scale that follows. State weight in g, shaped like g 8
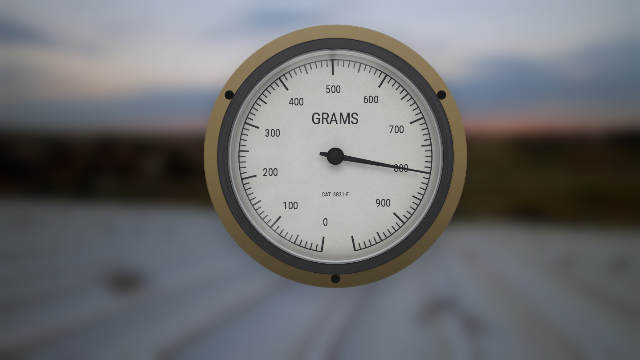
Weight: g 800
